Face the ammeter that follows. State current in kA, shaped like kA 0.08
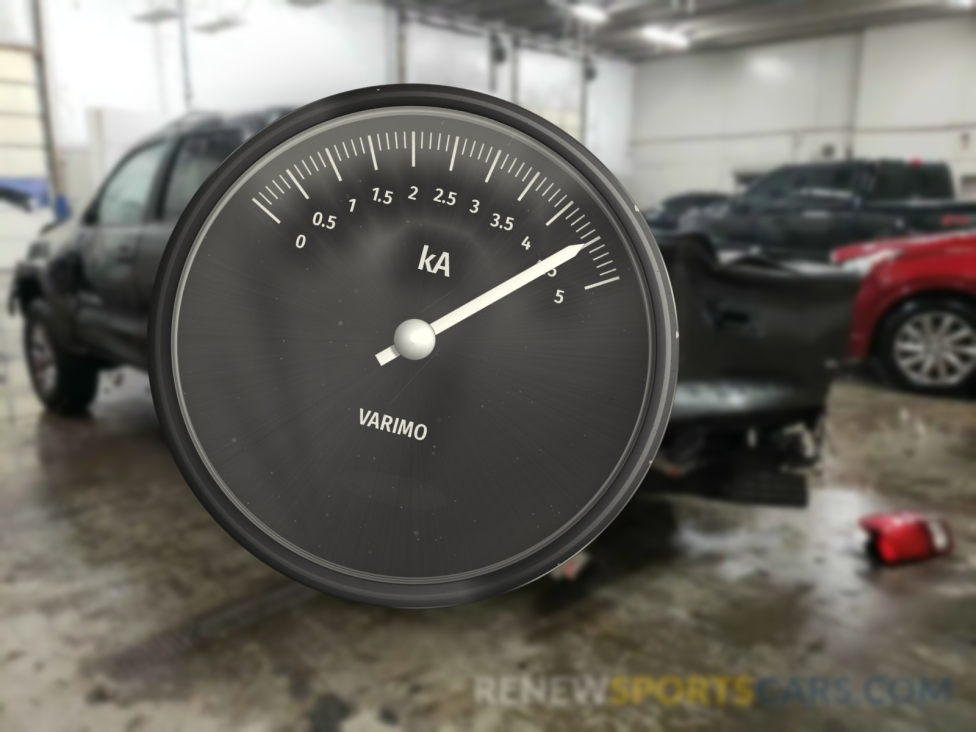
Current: kA 4.5
